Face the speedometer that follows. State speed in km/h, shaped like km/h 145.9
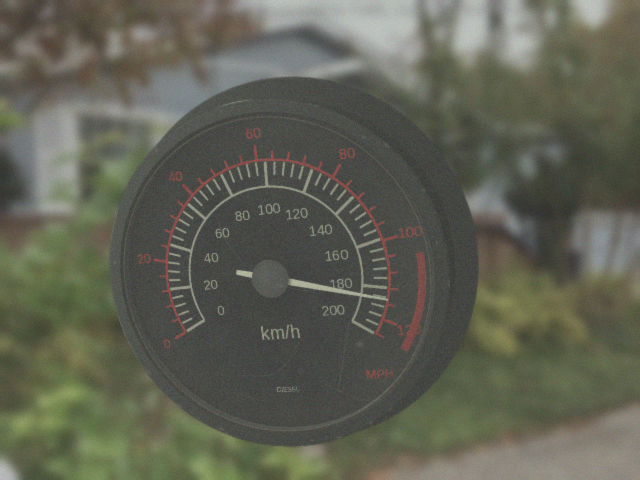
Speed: km/h 184
